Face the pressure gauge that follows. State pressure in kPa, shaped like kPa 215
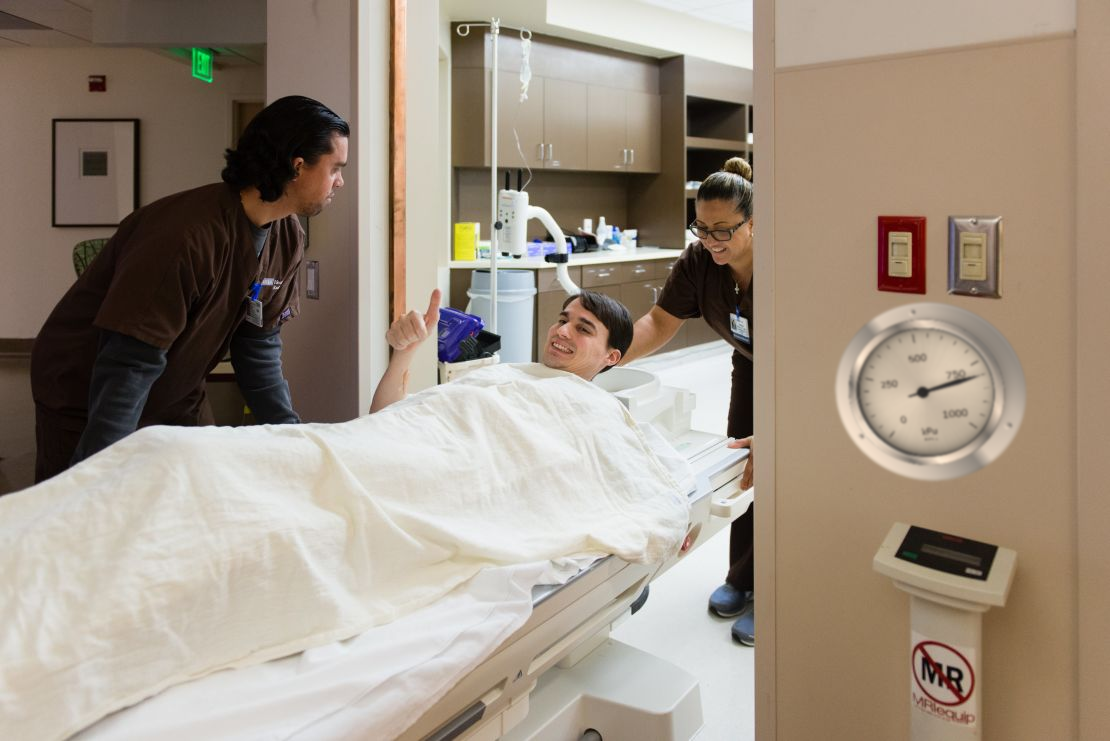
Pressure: kPa 800
